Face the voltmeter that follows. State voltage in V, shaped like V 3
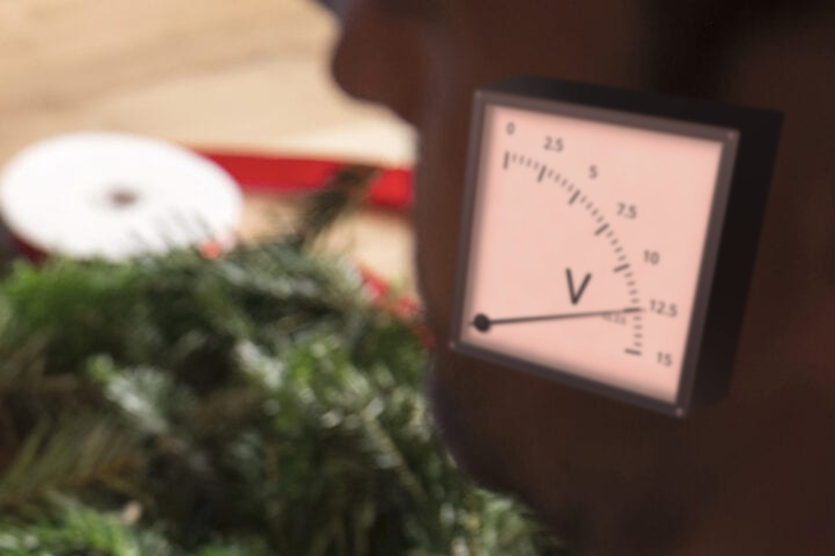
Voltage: V 12.5
